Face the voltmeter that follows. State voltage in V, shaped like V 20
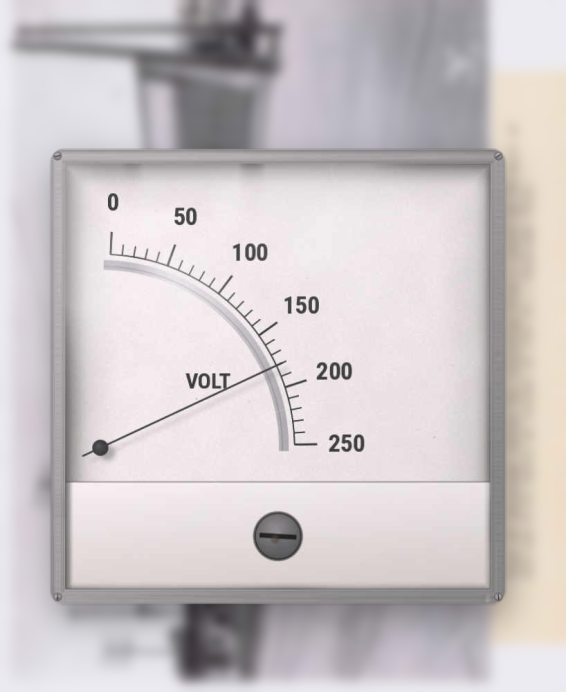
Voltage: V 180
